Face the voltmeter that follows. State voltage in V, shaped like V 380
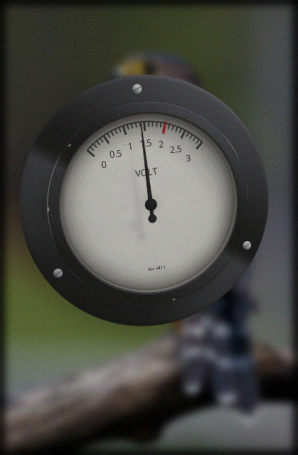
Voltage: V 1.4
